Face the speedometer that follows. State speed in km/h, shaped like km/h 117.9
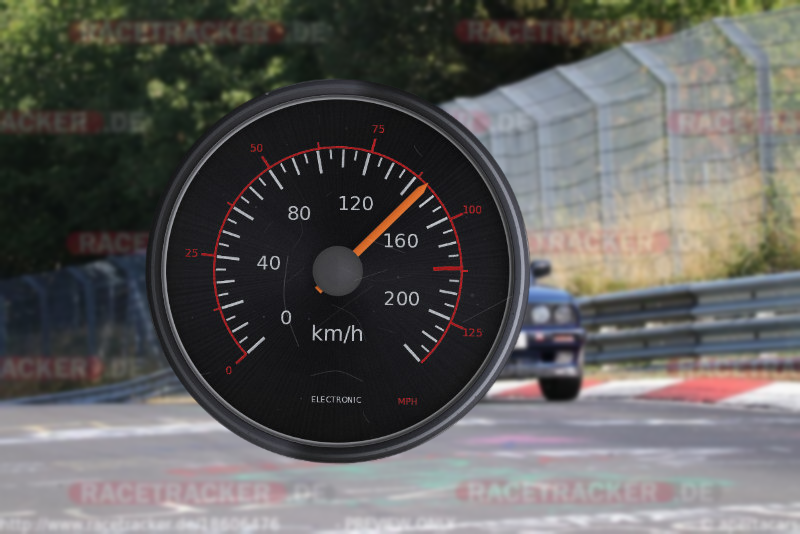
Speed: km/h 145
